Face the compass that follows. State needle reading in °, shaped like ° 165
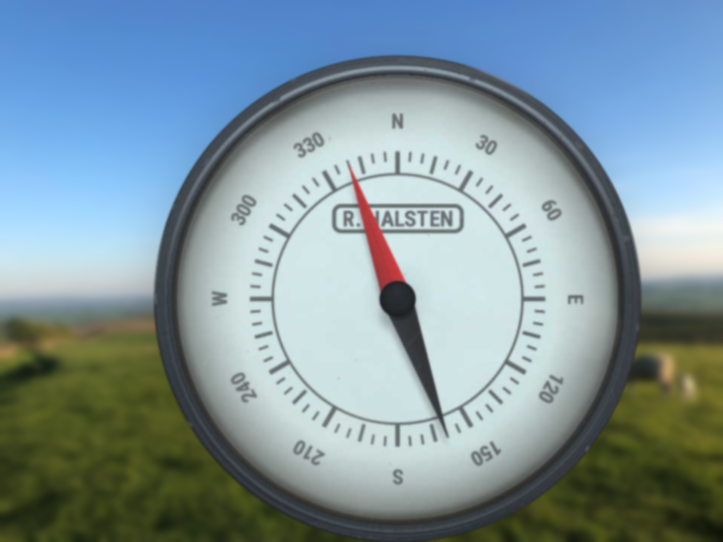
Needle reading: ° 340
